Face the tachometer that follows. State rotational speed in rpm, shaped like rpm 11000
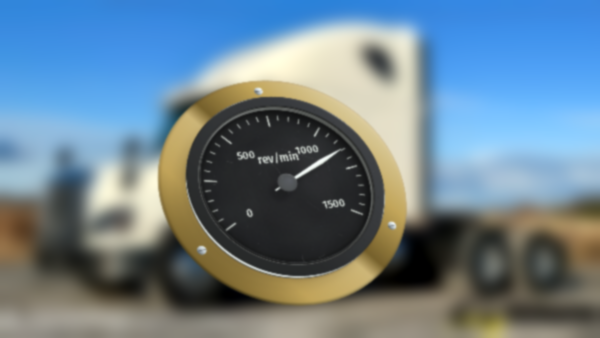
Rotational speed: rpm 1150
